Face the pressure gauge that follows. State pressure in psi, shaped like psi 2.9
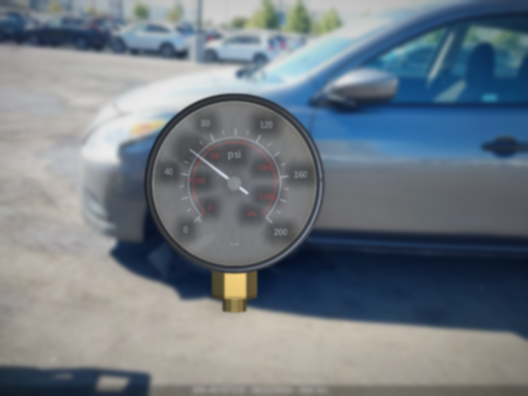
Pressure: psi 60
